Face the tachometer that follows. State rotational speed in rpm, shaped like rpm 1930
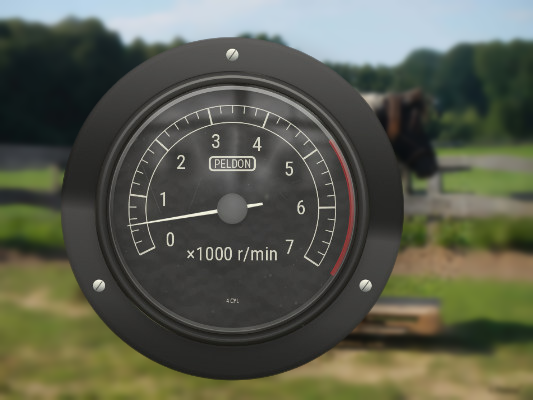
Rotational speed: rpm 500
